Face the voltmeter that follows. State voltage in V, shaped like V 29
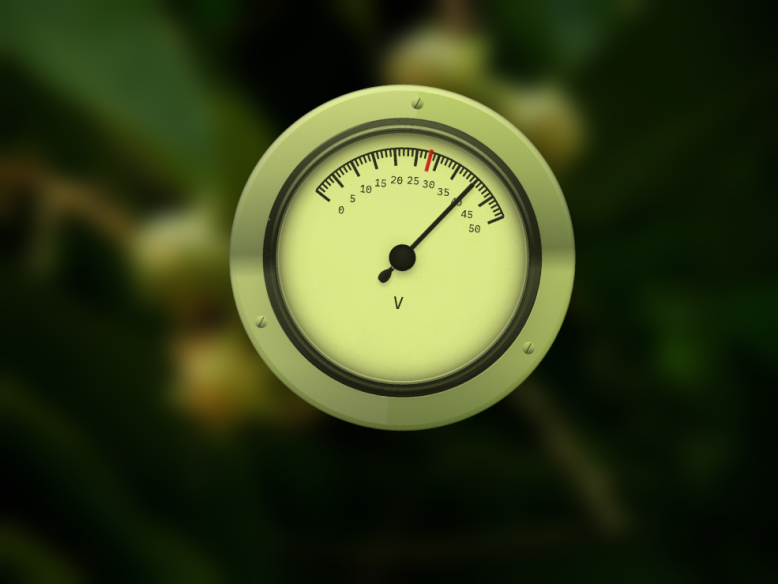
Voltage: V 40
